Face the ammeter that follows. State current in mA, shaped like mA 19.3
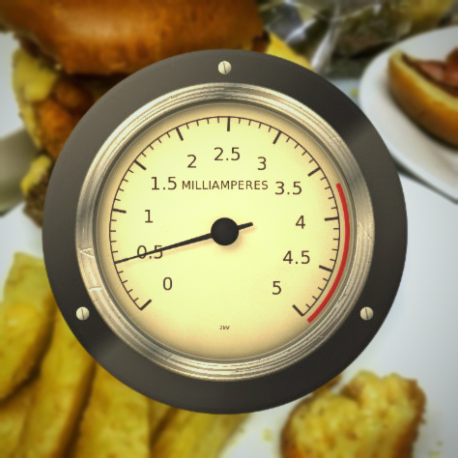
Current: mA 0.5
